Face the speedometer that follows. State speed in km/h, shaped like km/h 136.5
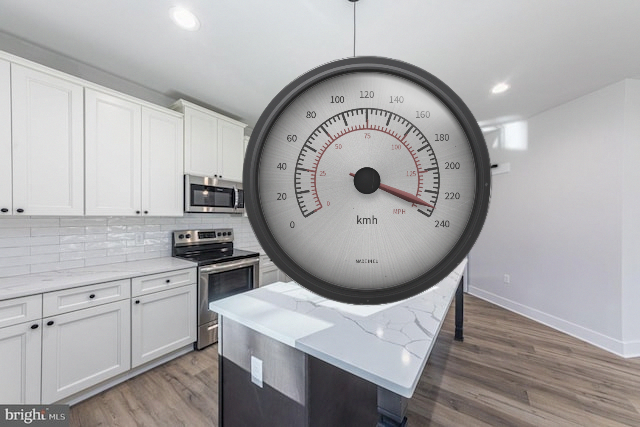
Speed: km/h 232
